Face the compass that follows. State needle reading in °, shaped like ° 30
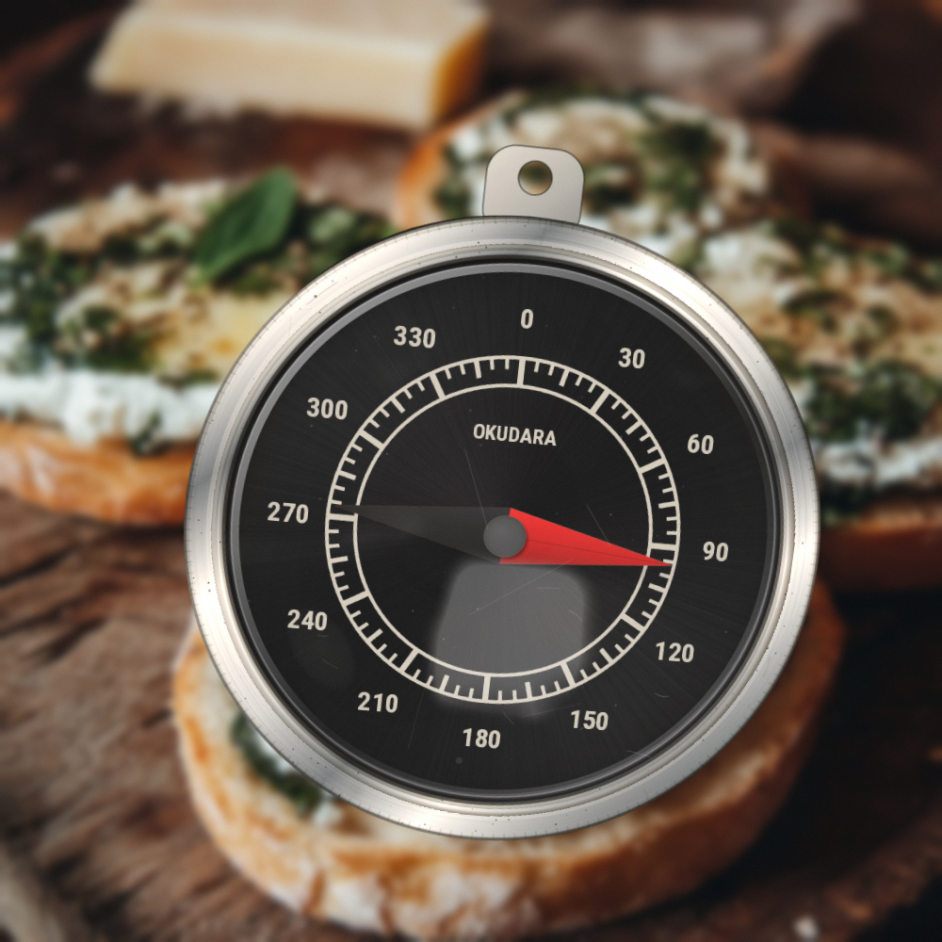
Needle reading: ° 95
